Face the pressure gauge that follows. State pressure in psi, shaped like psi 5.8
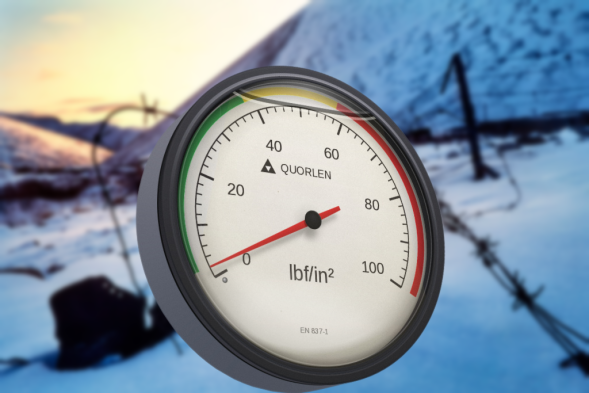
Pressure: psi 2
